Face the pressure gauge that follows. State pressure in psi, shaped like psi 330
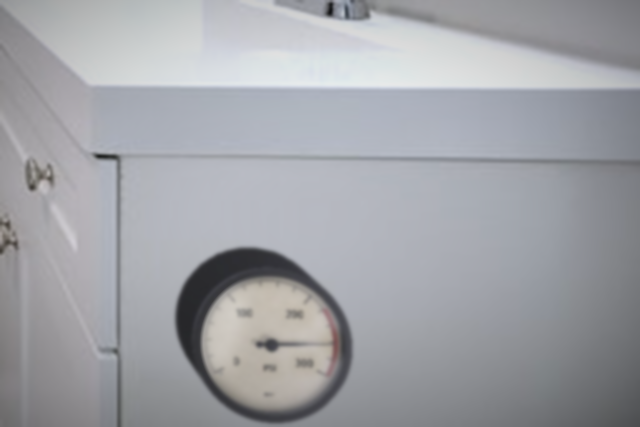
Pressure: psi 260
